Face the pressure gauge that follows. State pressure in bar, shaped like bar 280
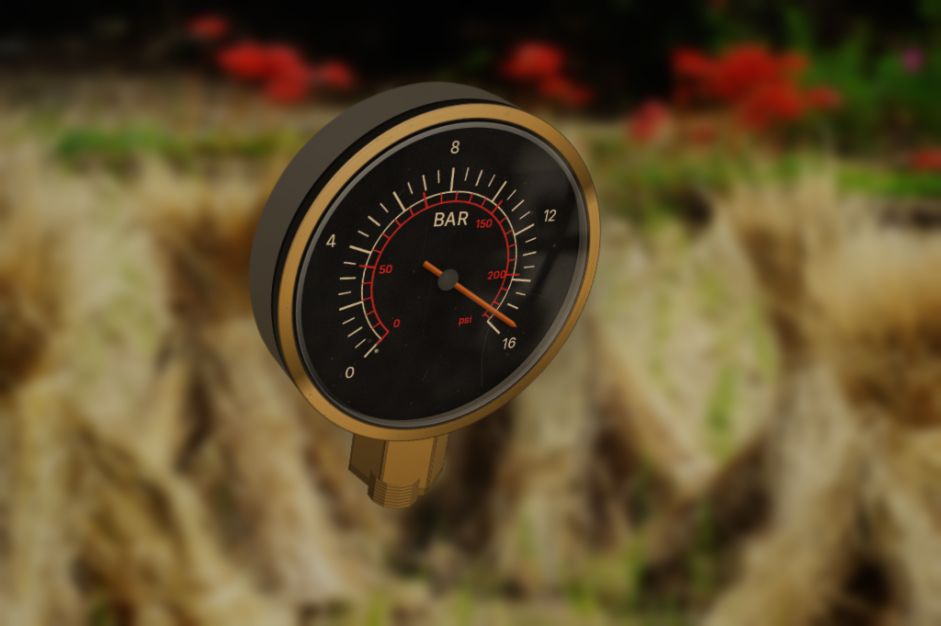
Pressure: bar 15.5
